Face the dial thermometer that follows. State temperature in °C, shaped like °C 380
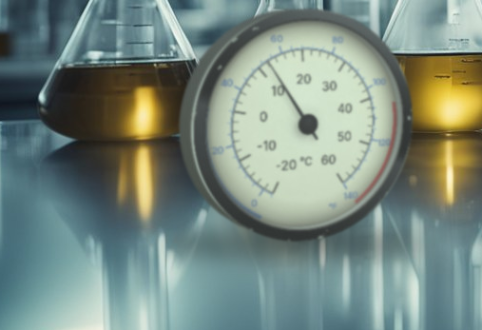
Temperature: °C 12
